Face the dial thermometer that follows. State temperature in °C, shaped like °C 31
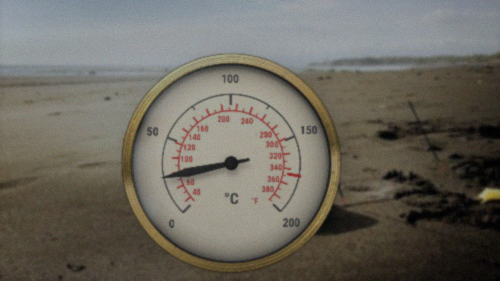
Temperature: °C 25
